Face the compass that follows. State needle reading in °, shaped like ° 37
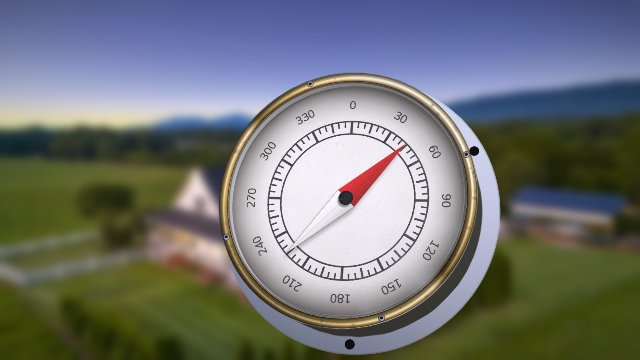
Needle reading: ° 45
